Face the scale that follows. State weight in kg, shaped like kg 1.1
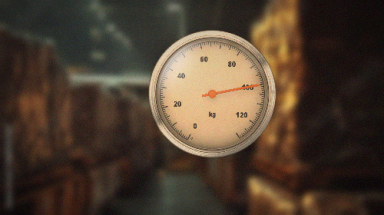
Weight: kg 100
